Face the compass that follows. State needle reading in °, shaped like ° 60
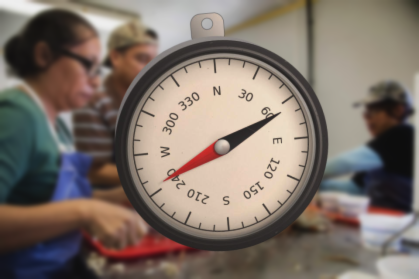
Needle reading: ° 245
